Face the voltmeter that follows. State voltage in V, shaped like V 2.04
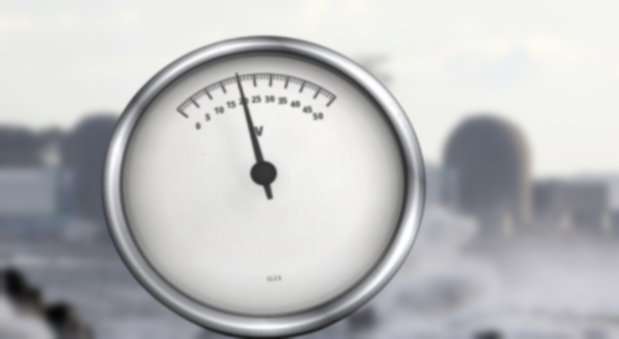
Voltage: V 20
